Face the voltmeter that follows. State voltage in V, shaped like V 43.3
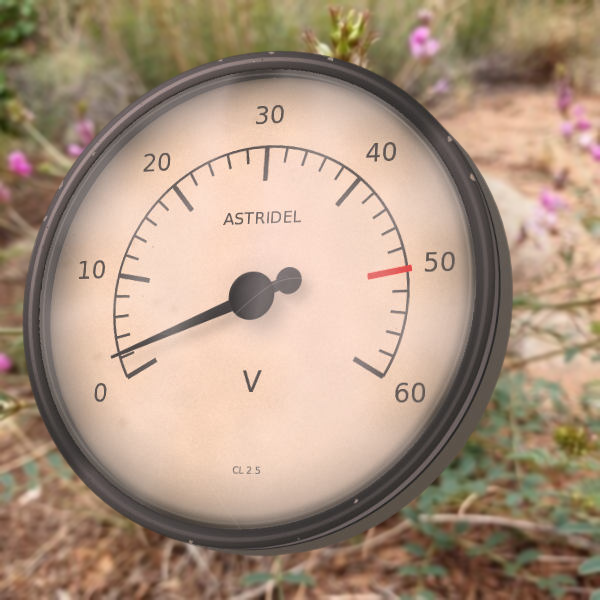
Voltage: V 2
